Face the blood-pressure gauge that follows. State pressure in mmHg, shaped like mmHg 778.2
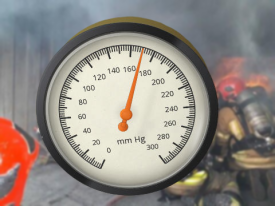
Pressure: mmHg 170
